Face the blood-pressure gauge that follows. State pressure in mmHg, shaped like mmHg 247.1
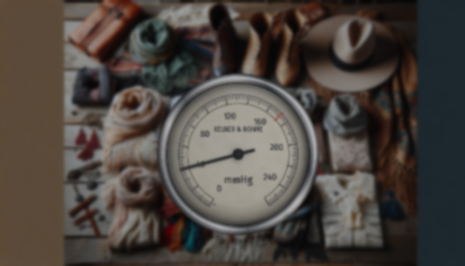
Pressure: mmHg 40
